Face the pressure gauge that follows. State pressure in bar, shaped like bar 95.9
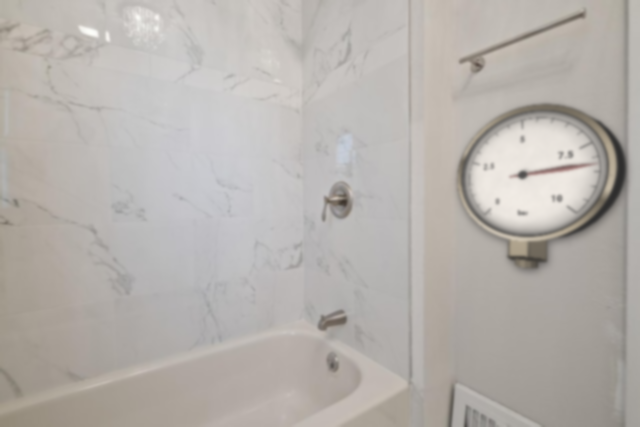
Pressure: bar 8.25
